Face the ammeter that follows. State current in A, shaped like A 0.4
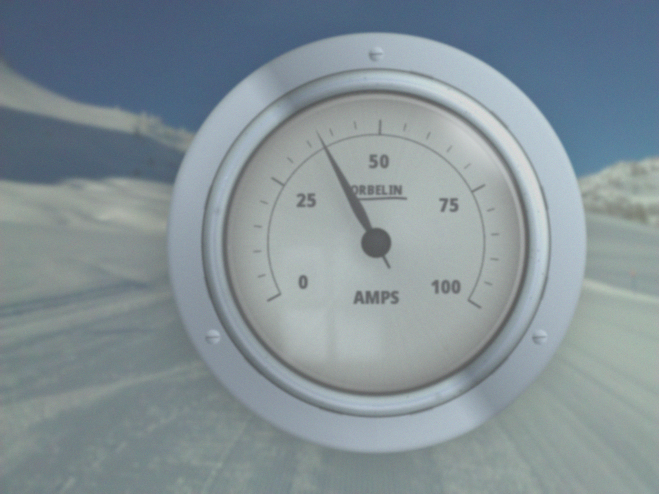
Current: A 37.5
